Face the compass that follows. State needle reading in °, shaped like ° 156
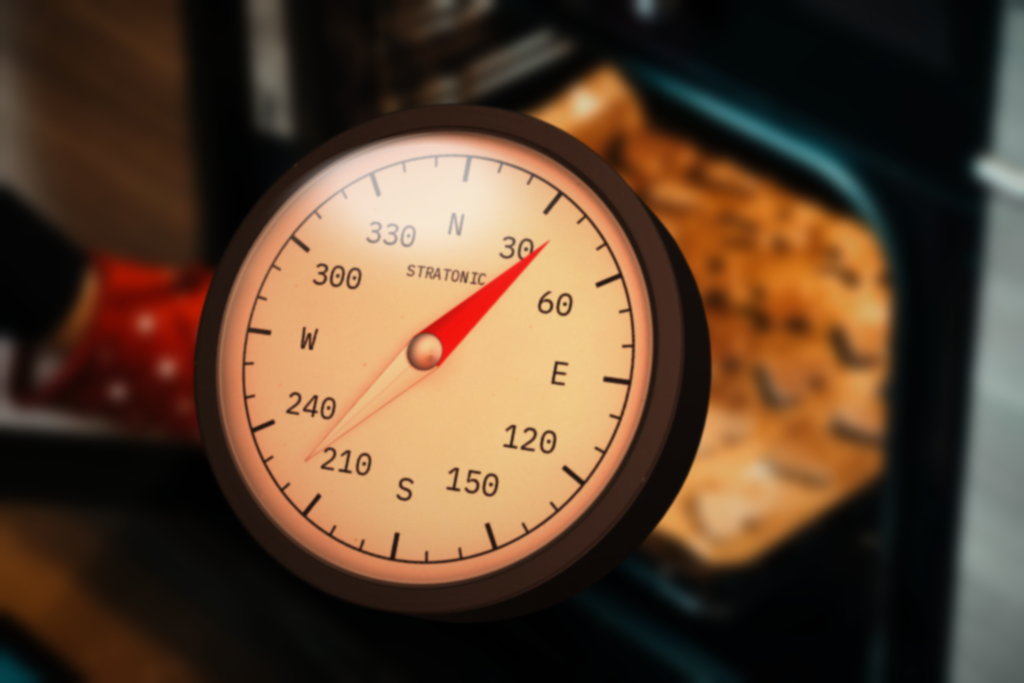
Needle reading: ° 40
